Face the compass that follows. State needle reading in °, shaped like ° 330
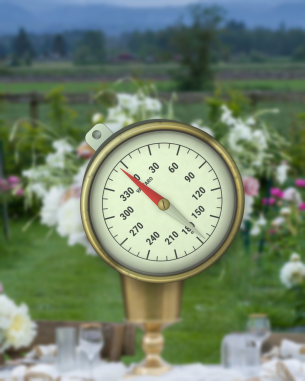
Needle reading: ° 355
